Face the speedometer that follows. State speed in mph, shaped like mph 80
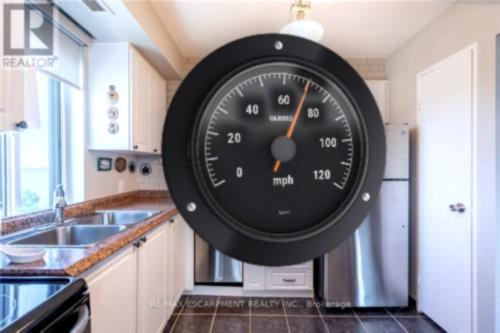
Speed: mph 70
